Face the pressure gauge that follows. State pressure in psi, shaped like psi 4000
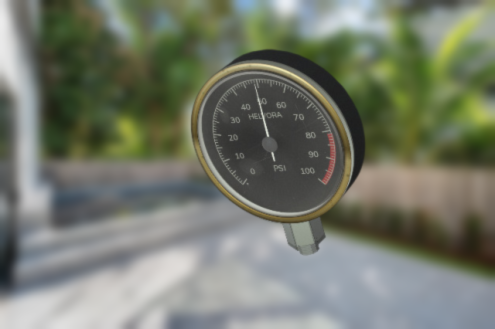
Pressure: psi 50
